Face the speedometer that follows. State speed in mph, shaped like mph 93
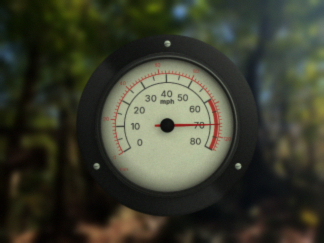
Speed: mph 70
